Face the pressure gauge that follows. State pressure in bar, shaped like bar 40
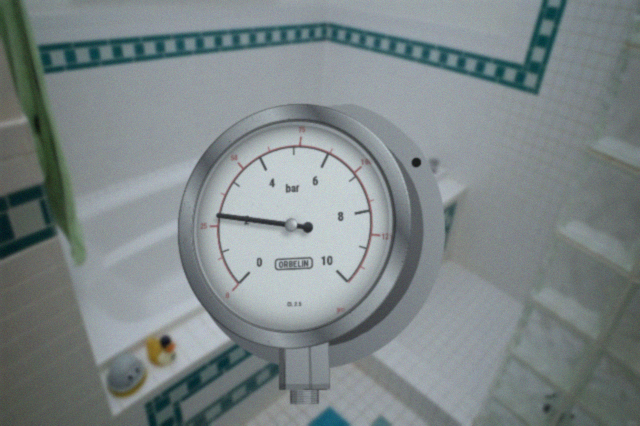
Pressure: bar 2
